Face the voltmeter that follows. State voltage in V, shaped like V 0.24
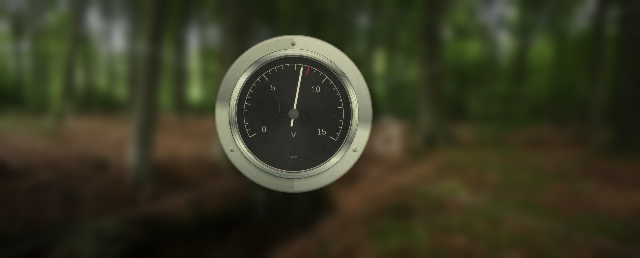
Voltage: V 8
